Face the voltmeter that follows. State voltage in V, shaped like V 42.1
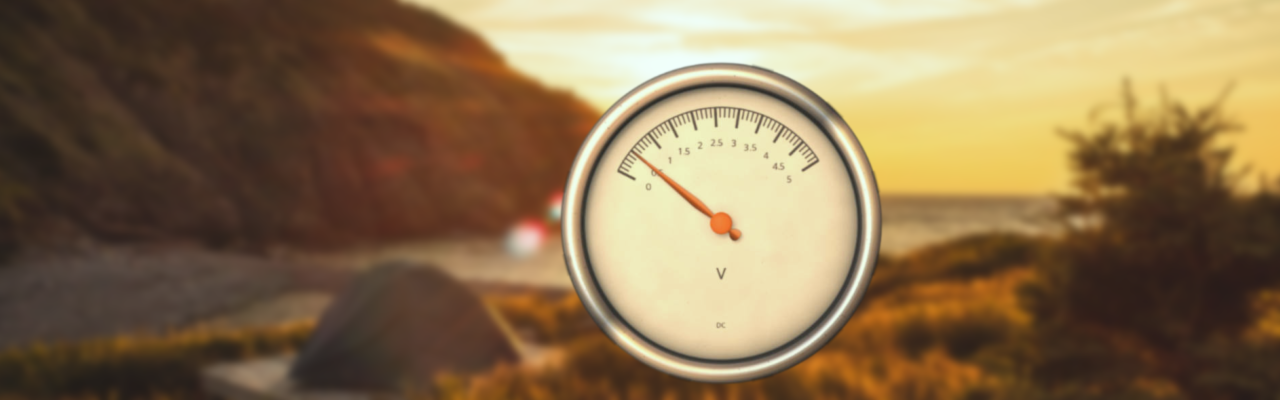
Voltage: V 0.5
